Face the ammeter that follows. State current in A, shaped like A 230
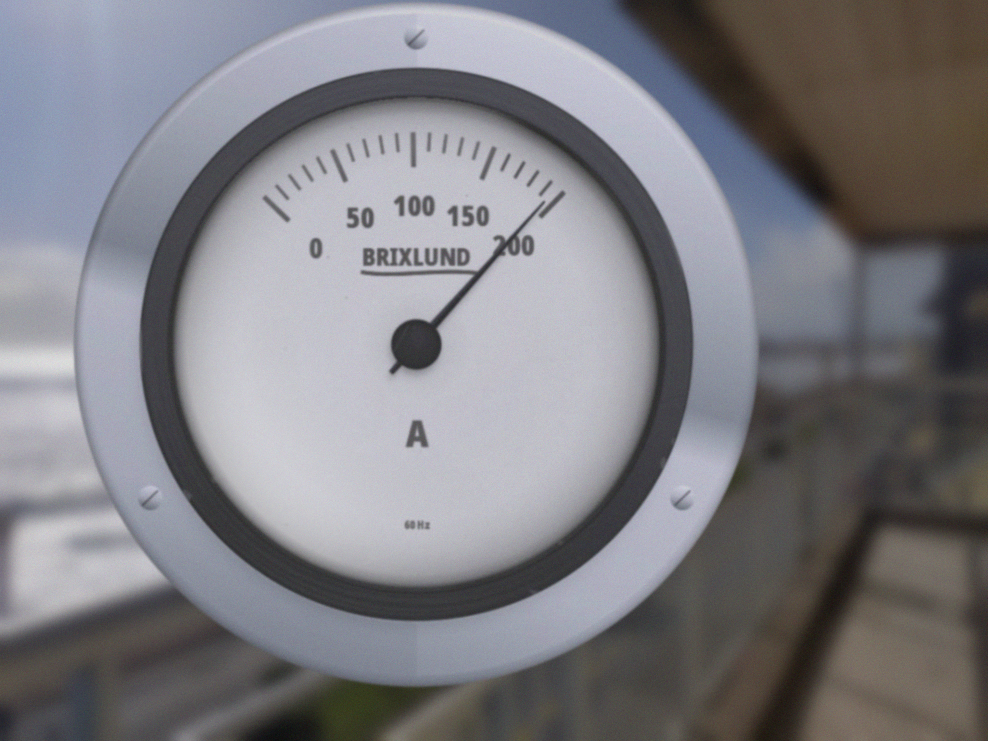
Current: A 195
